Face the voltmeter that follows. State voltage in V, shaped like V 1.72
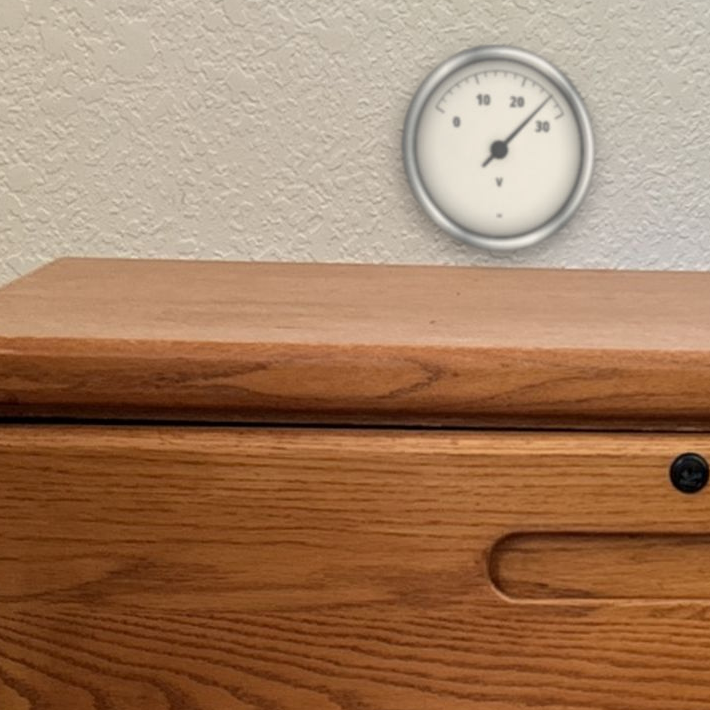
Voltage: V 26
